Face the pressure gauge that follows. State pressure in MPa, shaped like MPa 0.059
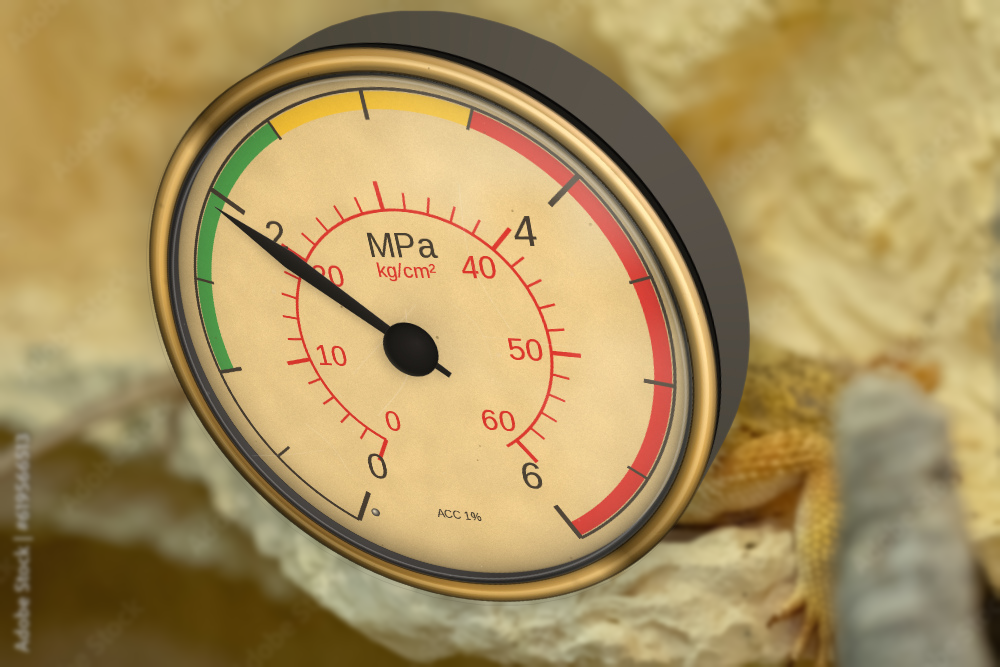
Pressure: MPa 2
